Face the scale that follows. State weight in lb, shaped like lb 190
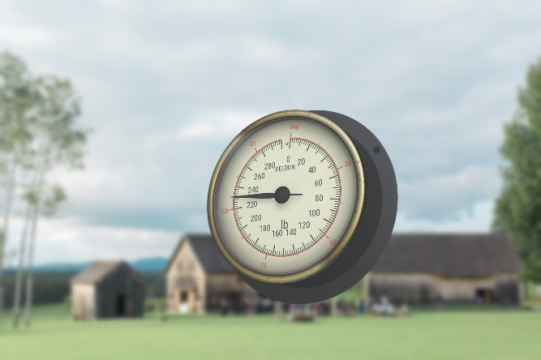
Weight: lb 230
